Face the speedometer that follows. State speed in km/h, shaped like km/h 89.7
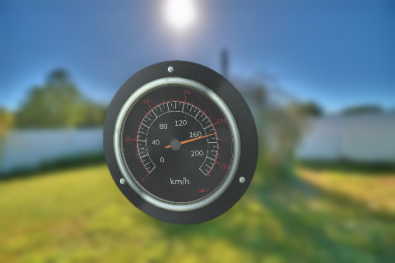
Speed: km/h 170
